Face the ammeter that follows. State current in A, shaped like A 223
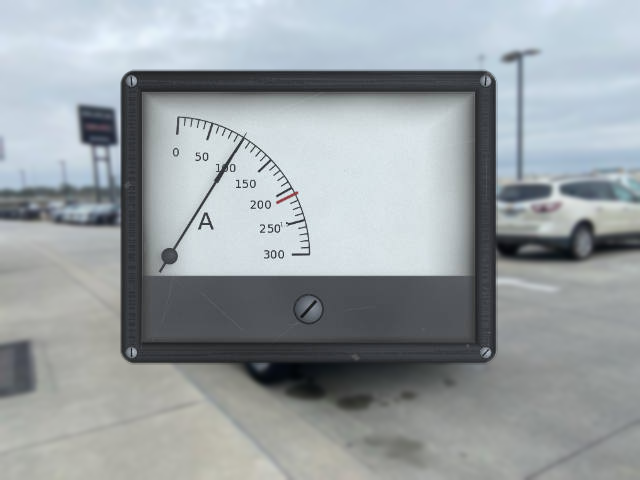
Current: A 100
